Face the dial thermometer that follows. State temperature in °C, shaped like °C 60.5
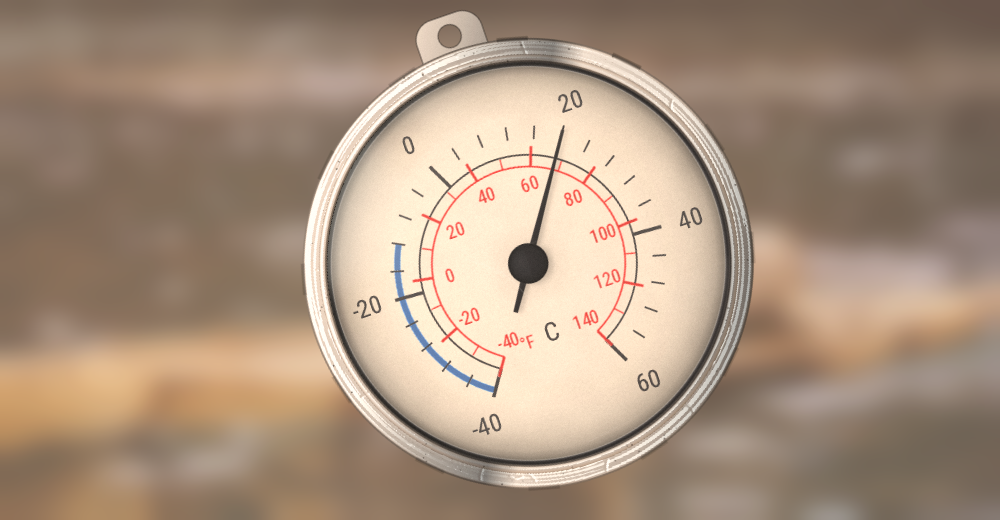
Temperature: °C 20
